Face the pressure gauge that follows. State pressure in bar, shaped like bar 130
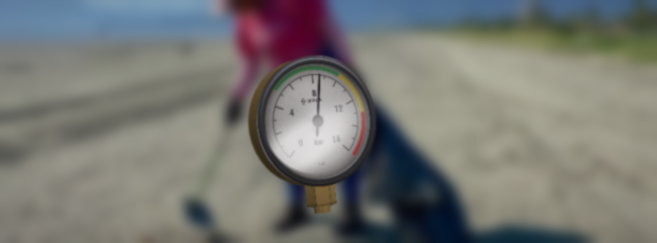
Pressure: bar 8.5
